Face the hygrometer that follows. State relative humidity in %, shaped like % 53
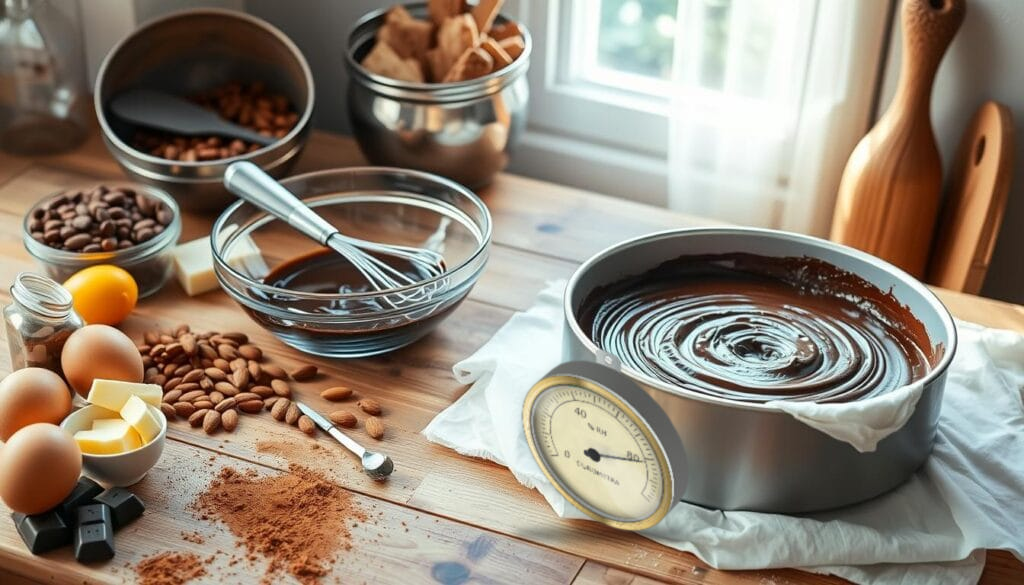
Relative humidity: % 80
